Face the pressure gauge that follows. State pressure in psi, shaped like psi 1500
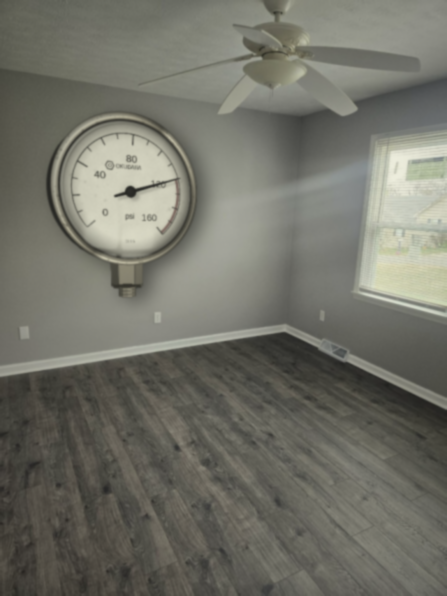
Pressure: psi 120
